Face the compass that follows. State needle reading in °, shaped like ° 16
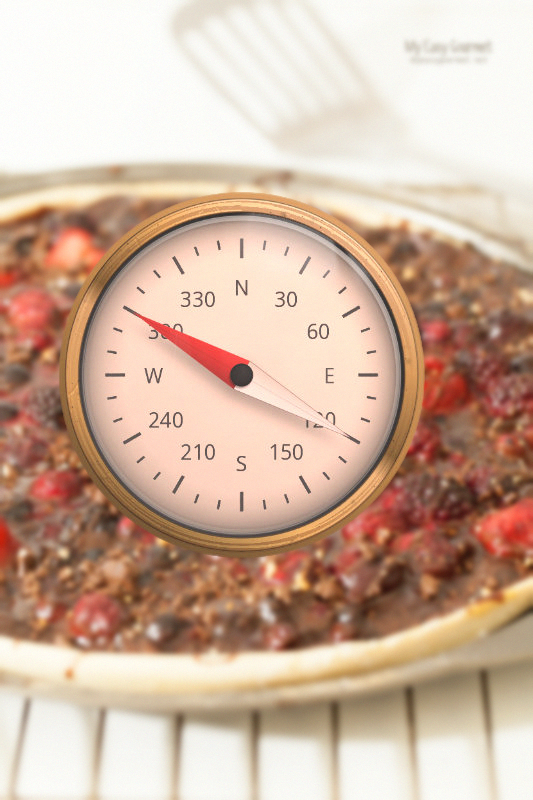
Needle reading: ° 300
